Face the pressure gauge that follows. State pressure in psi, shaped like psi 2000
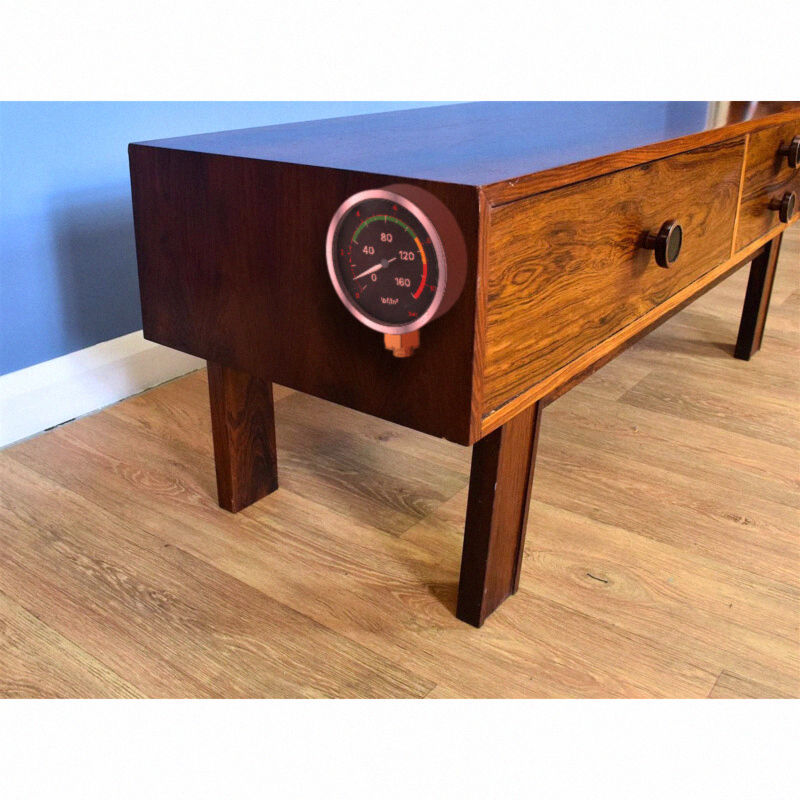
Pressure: psi 10
